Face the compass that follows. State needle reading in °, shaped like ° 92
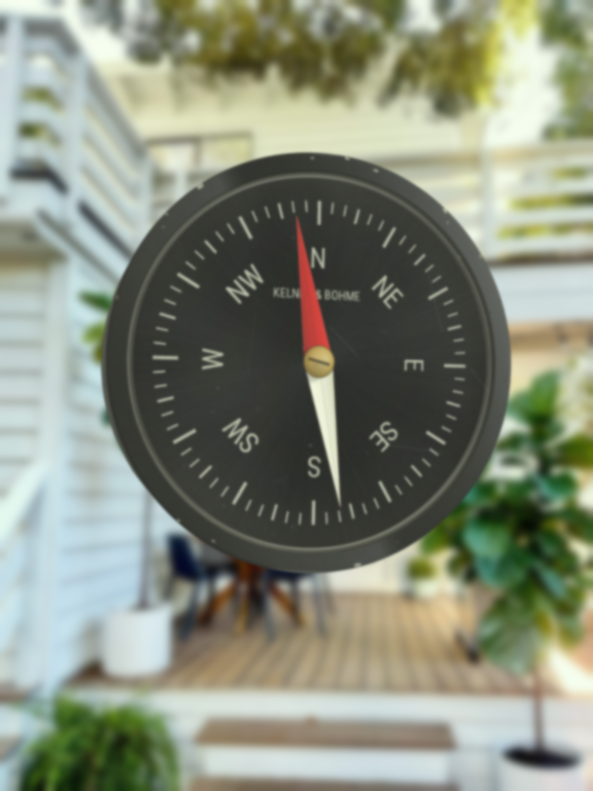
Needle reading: ° 350
